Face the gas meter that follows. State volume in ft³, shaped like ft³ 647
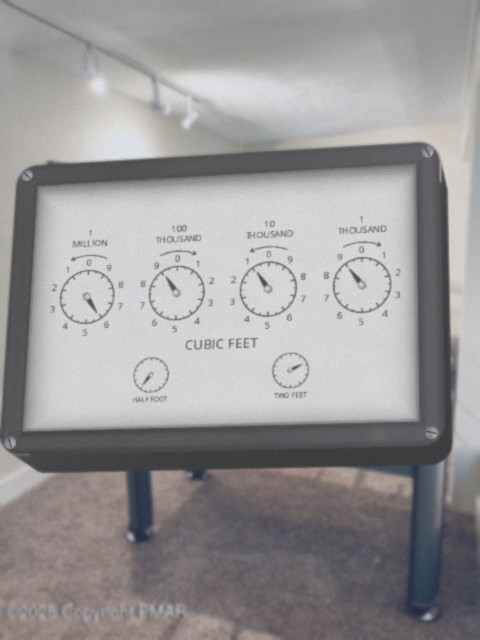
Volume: ft³ 590900
